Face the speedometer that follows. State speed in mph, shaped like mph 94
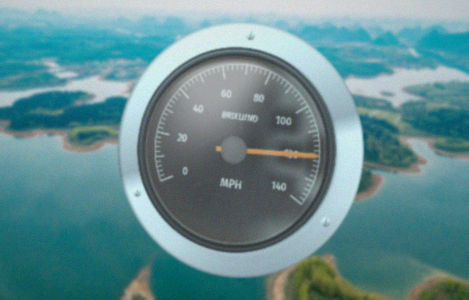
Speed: mph 120
